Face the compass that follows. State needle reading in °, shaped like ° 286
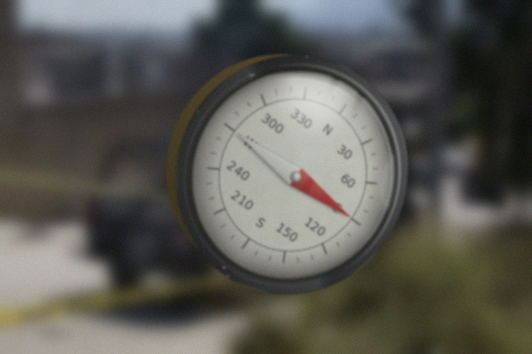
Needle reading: ° 90
